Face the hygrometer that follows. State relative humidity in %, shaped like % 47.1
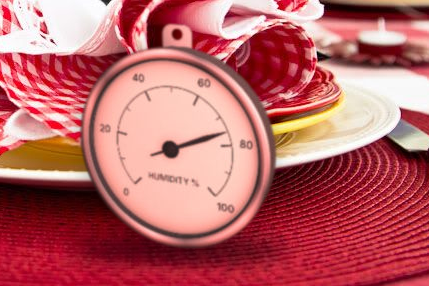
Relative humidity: % 75
